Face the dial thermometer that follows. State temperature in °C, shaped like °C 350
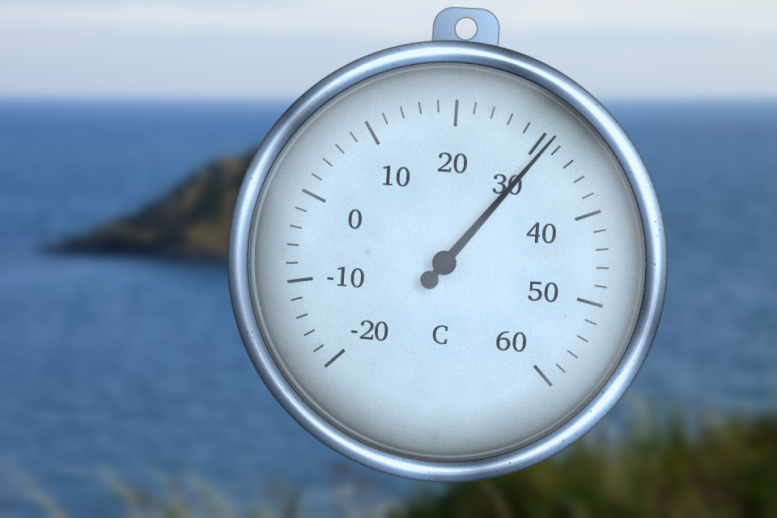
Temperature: °C 31
